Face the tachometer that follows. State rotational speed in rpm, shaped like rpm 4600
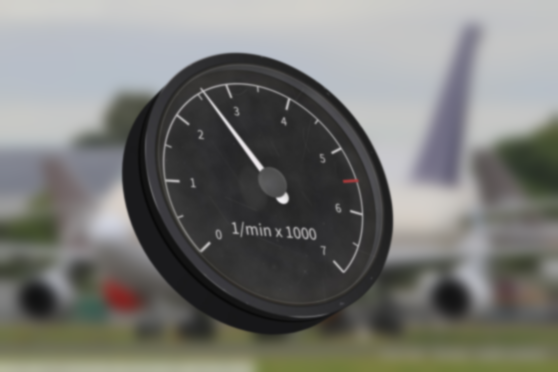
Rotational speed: rpm 2500
